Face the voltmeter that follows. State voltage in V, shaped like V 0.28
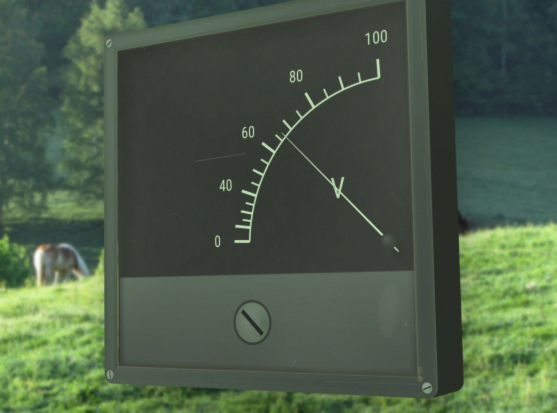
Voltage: V 67.5
